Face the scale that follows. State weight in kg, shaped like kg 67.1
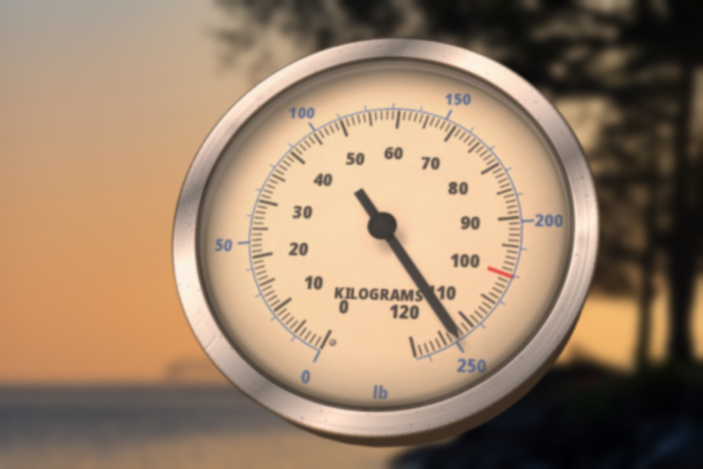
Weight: kg 113
